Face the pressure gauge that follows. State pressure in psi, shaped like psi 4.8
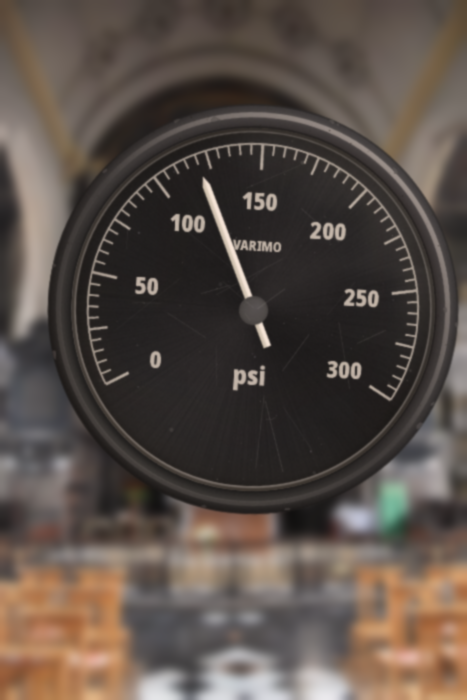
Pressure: psi 120
